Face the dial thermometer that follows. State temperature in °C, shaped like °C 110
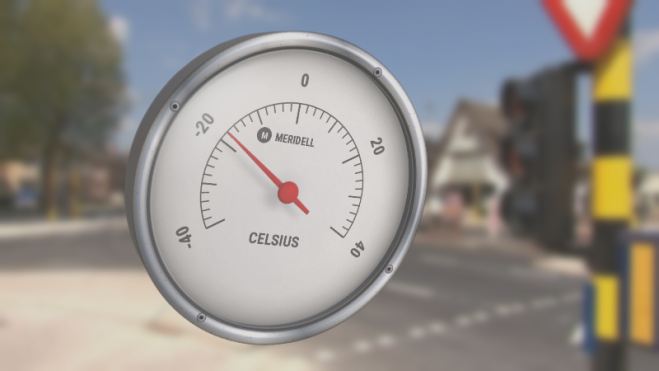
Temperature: °C -18
